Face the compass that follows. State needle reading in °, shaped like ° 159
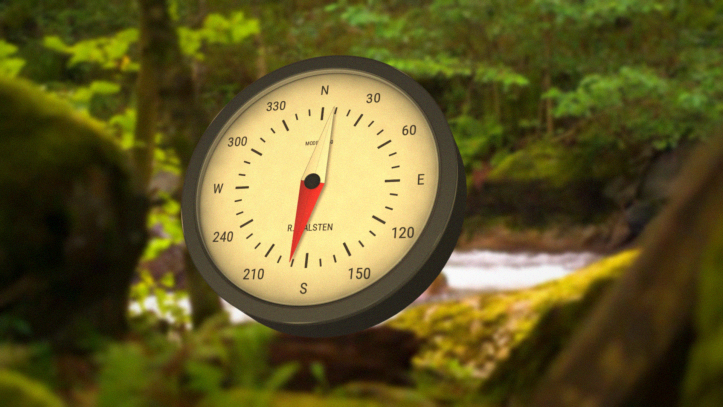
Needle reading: ° 190
